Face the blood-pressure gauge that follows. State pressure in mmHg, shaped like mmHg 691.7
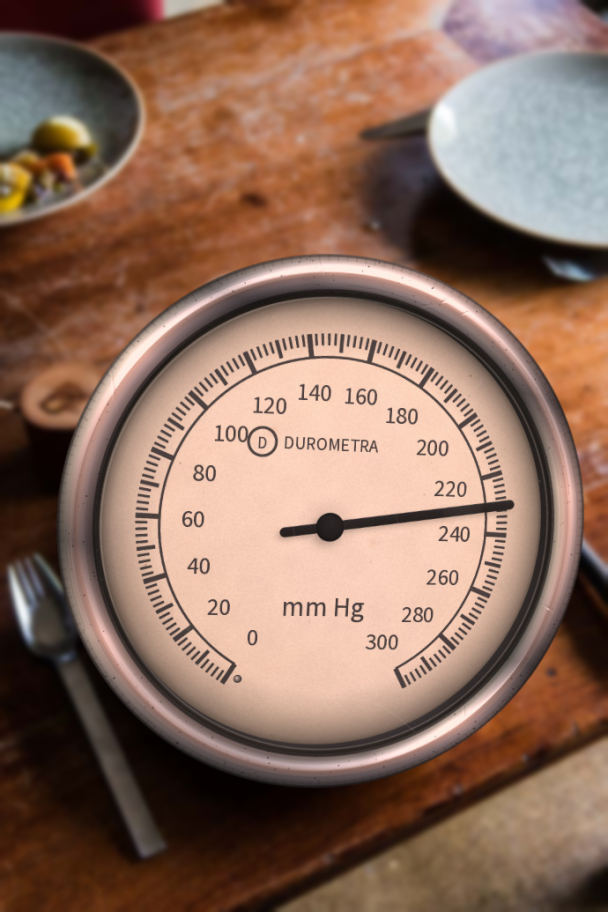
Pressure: mmHg 230
